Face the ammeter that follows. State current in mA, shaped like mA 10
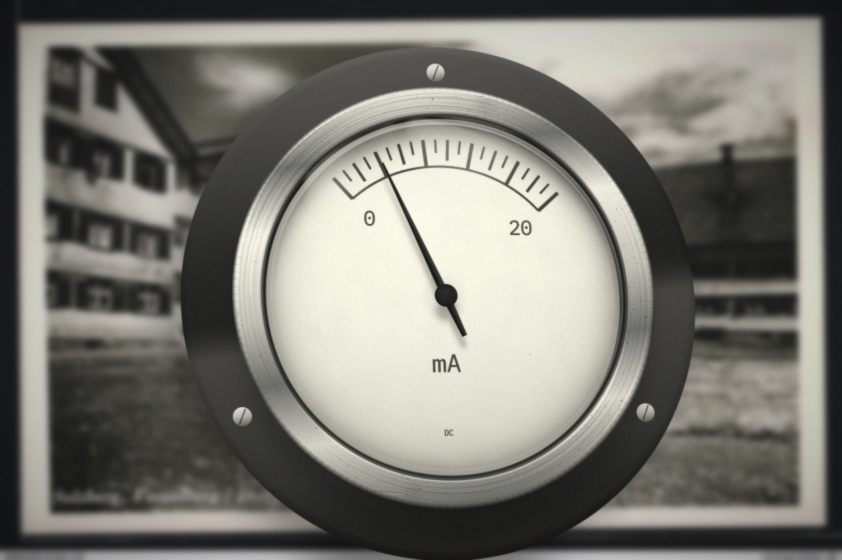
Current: mA 4
